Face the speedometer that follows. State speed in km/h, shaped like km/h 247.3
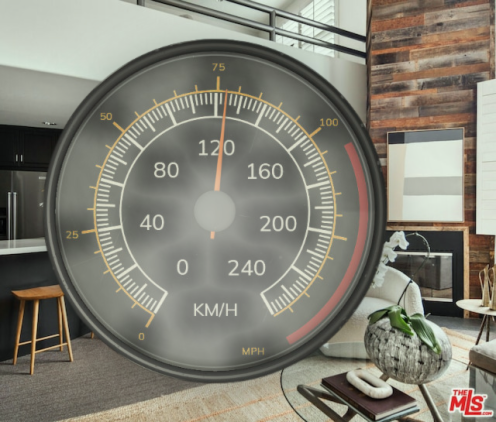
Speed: km/h 124
